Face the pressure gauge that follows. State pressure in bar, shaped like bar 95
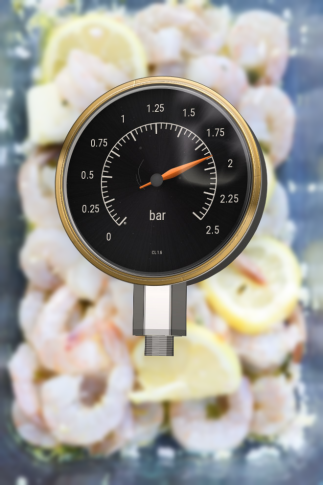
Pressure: bar 1.9
